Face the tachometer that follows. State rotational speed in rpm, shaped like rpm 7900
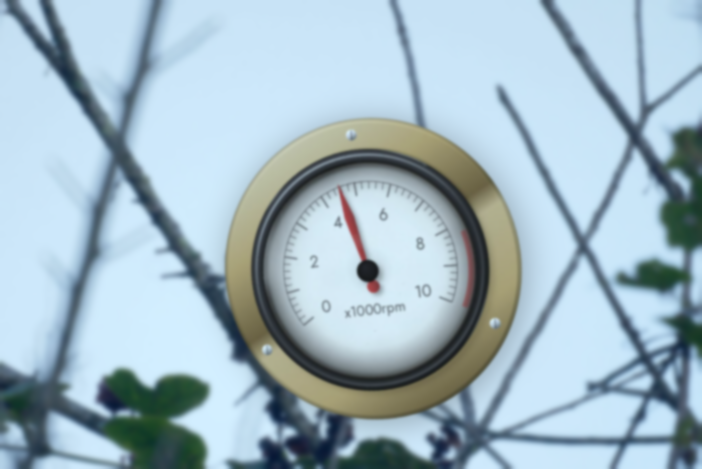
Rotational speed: rpm 4600
